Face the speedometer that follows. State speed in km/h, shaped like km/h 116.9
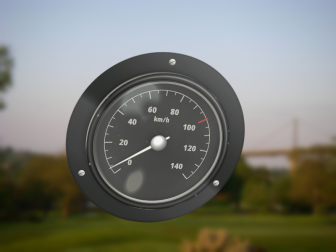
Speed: km/h 5
